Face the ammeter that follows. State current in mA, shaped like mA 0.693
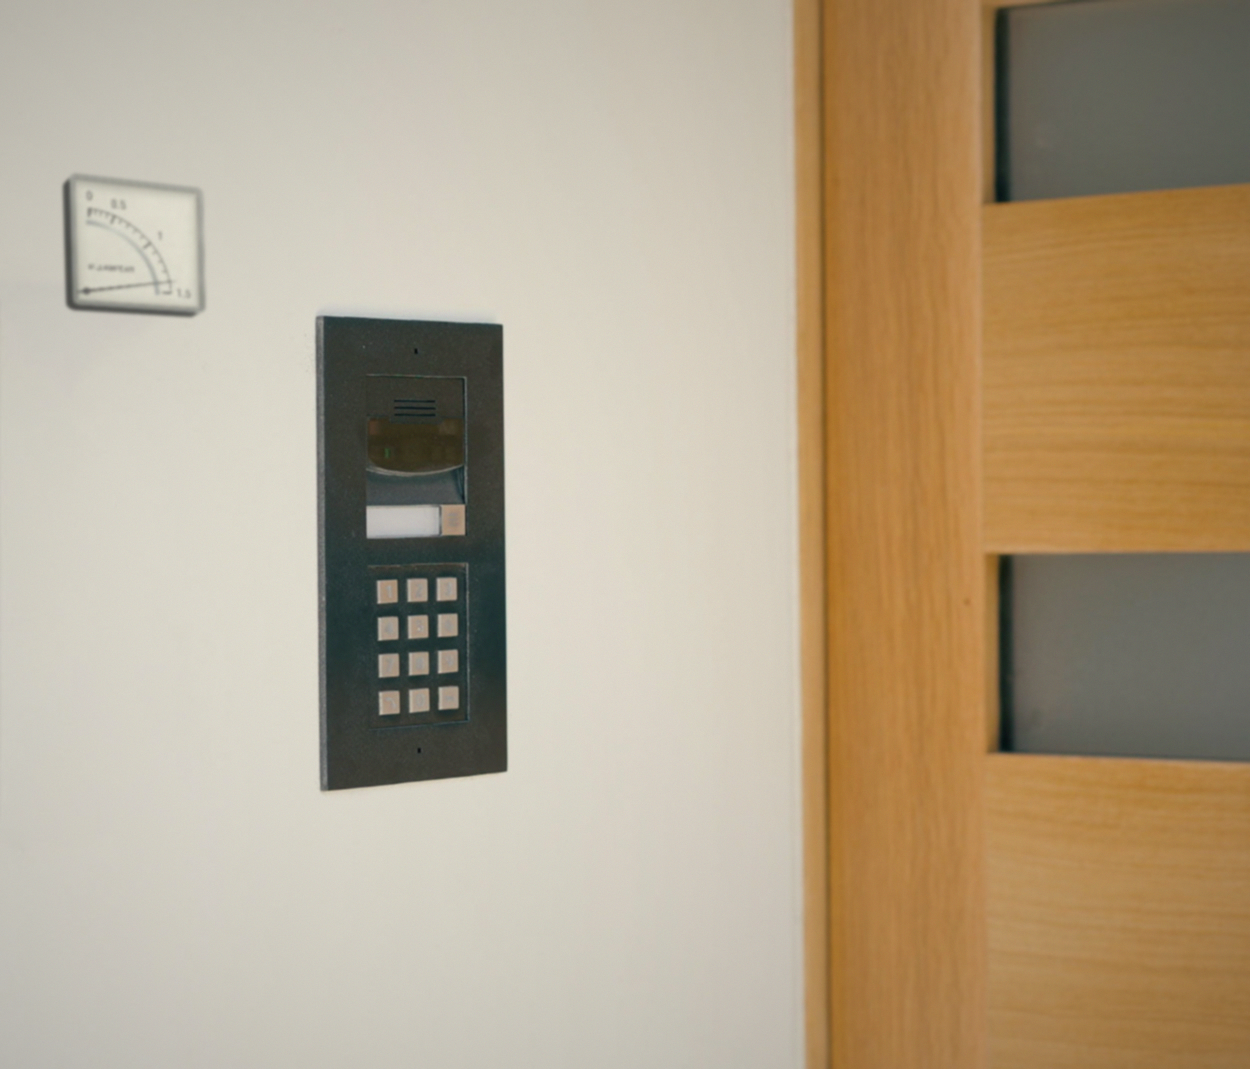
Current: mA 1.4
